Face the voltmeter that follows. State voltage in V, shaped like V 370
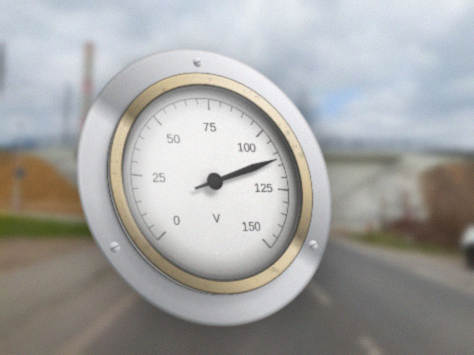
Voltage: V 112.5
